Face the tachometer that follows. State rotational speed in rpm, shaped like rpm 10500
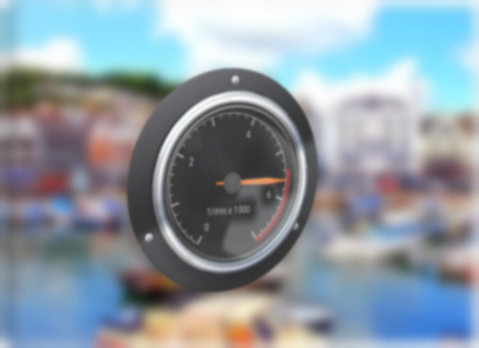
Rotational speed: rpm 5600
